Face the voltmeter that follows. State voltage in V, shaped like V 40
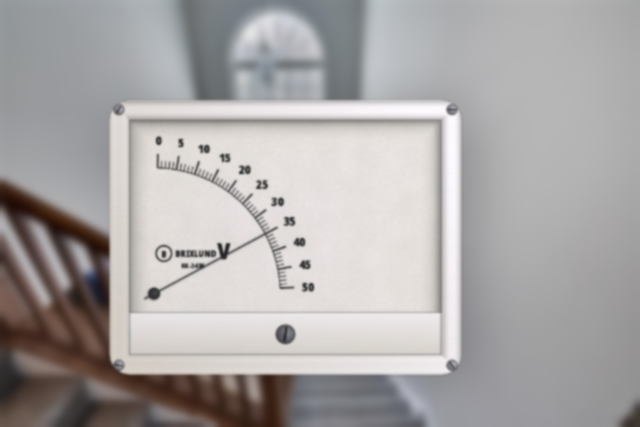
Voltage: V 35
